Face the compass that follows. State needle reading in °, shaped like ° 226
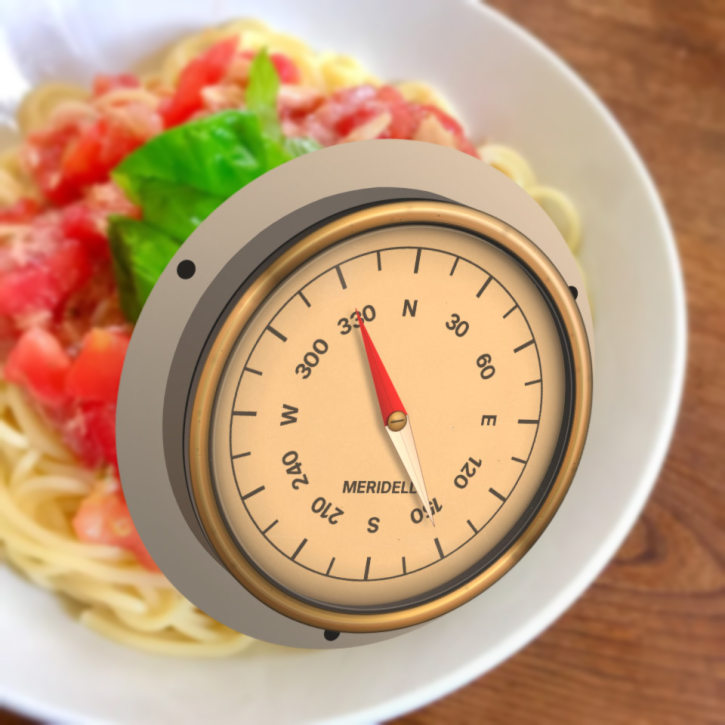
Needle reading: ° 330
